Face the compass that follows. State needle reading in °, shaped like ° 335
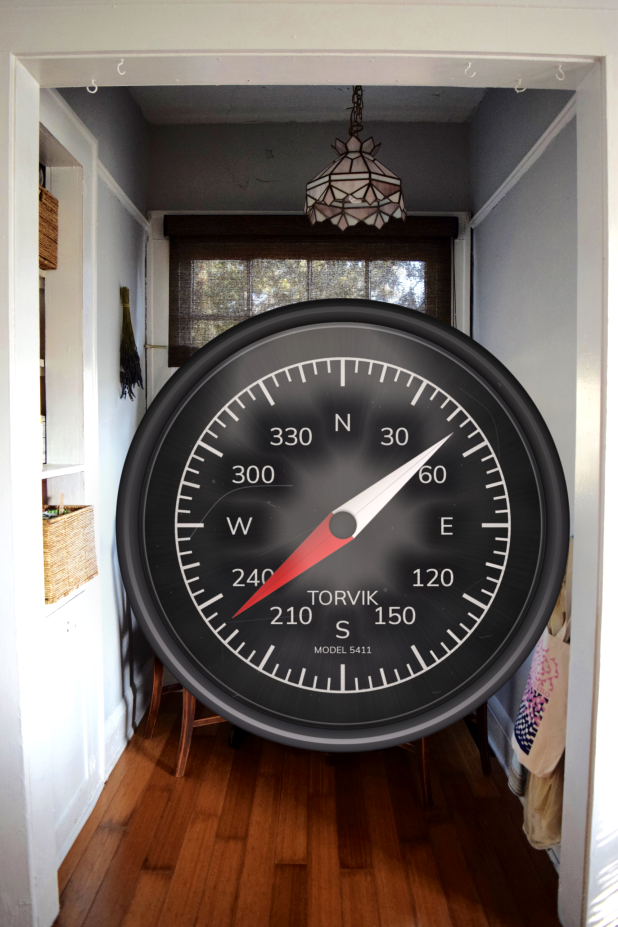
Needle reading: ° 230
